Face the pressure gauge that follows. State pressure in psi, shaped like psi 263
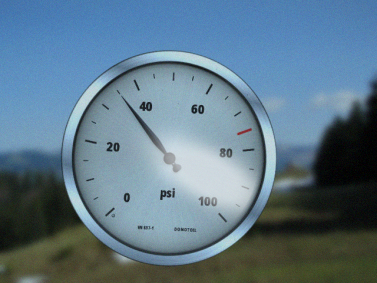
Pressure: psi 35
